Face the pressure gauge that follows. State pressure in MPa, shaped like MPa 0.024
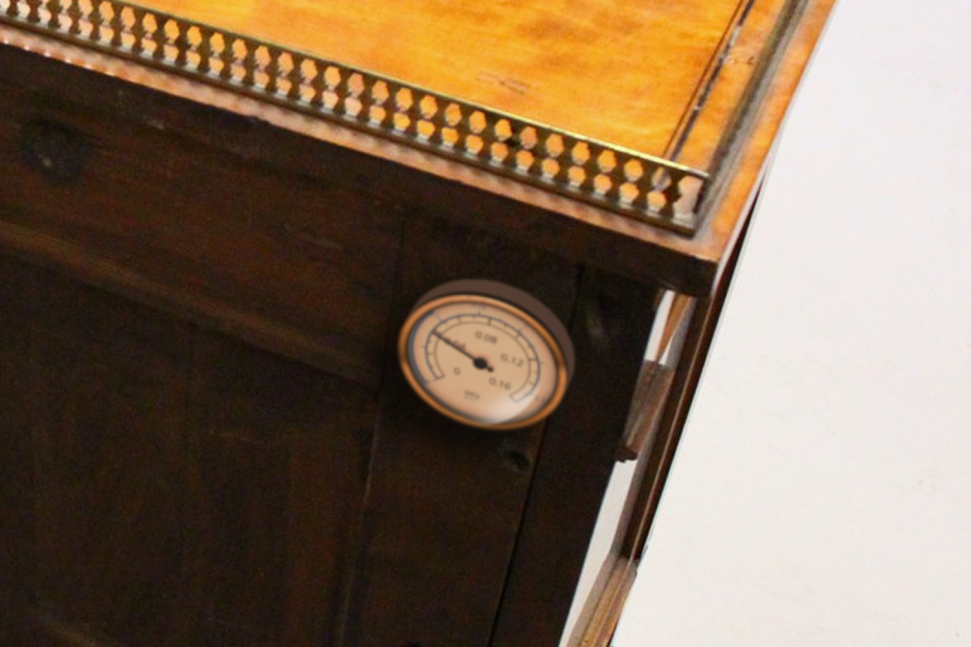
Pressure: MPa 0.04
